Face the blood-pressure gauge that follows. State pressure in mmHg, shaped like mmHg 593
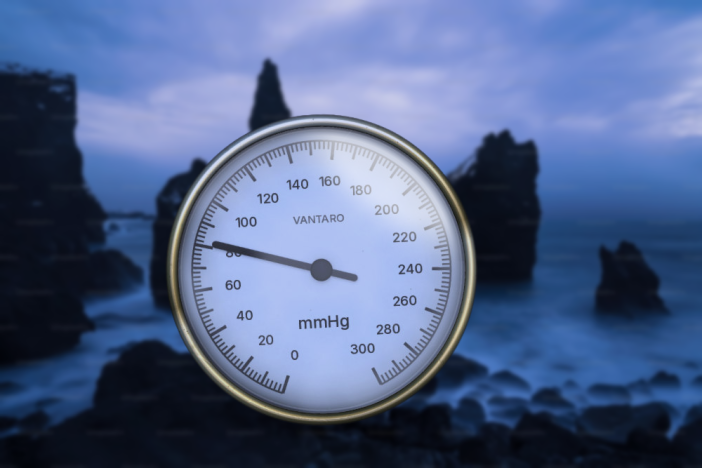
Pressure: mmHg 82
